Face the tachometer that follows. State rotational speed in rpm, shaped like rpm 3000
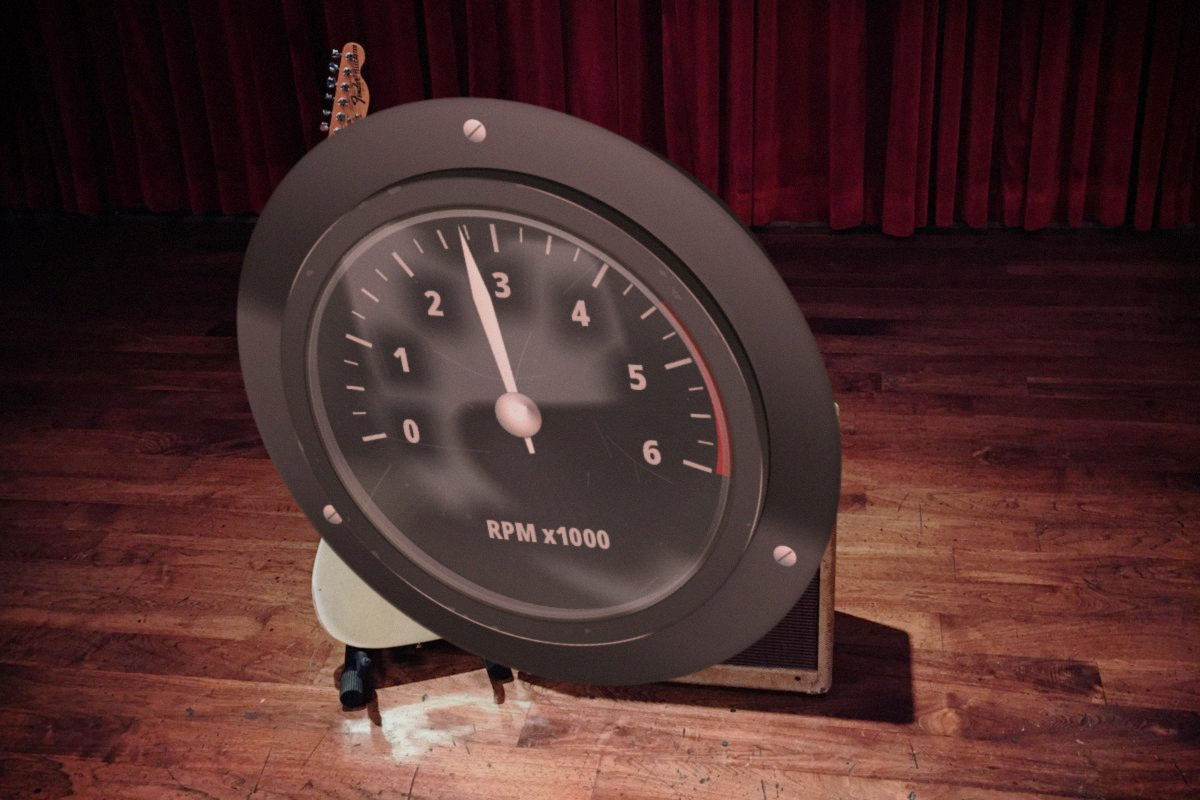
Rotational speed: rpm 2750
